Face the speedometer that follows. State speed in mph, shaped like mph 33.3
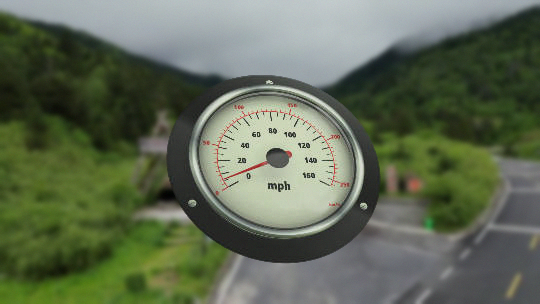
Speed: mph 5
